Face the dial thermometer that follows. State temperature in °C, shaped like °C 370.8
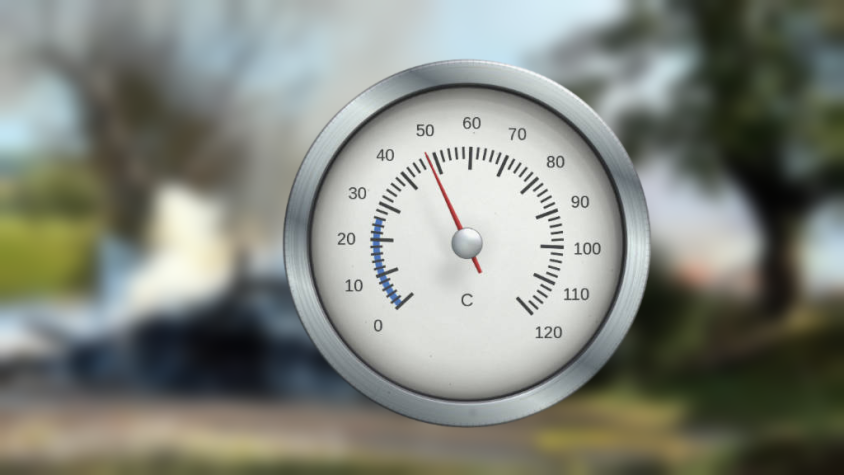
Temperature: °C 48
